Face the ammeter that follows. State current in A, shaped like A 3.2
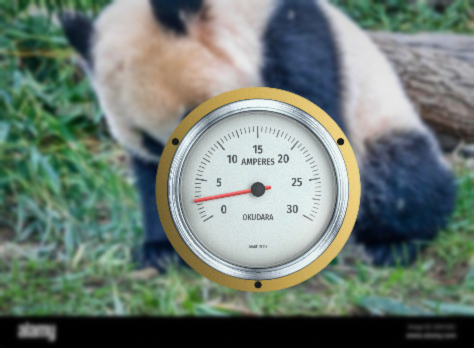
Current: A 2.5
